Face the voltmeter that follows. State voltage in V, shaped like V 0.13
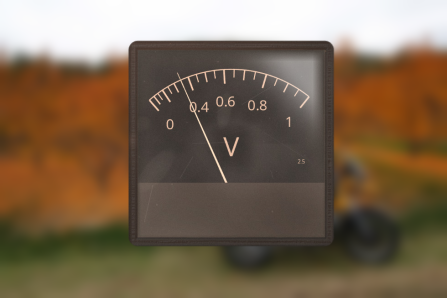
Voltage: V 0.35
